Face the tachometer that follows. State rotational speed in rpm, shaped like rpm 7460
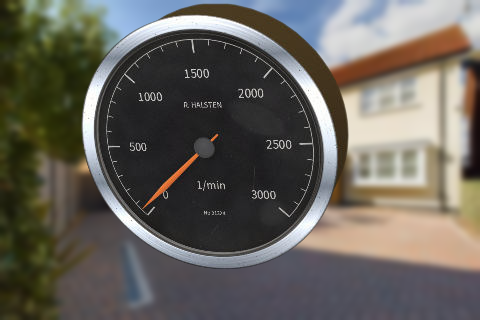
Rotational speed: rpm 50
